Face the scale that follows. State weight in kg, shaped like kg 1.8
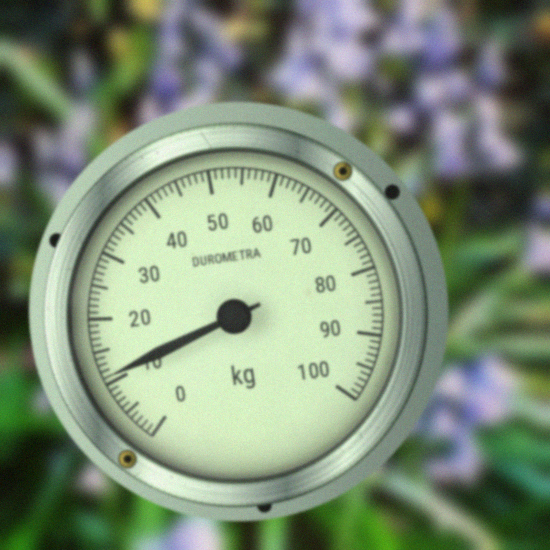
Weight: kg 11
